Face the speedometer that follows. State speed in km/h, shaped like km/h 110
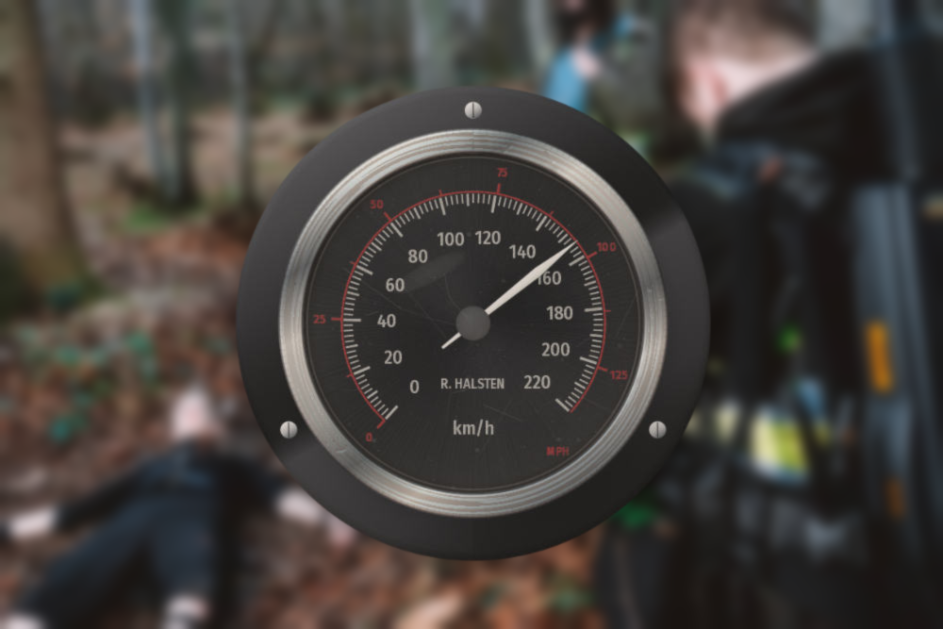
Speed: km/h 154
